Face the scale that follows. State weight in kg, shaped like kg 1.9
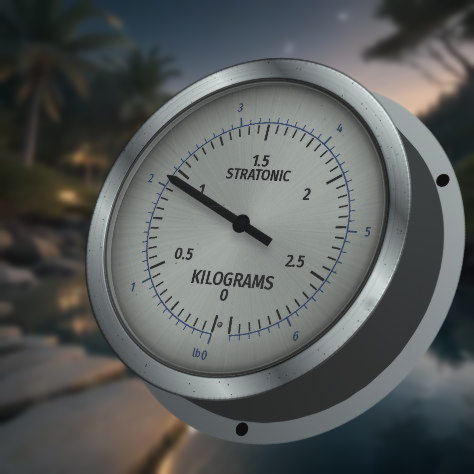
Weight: kg 0.95
